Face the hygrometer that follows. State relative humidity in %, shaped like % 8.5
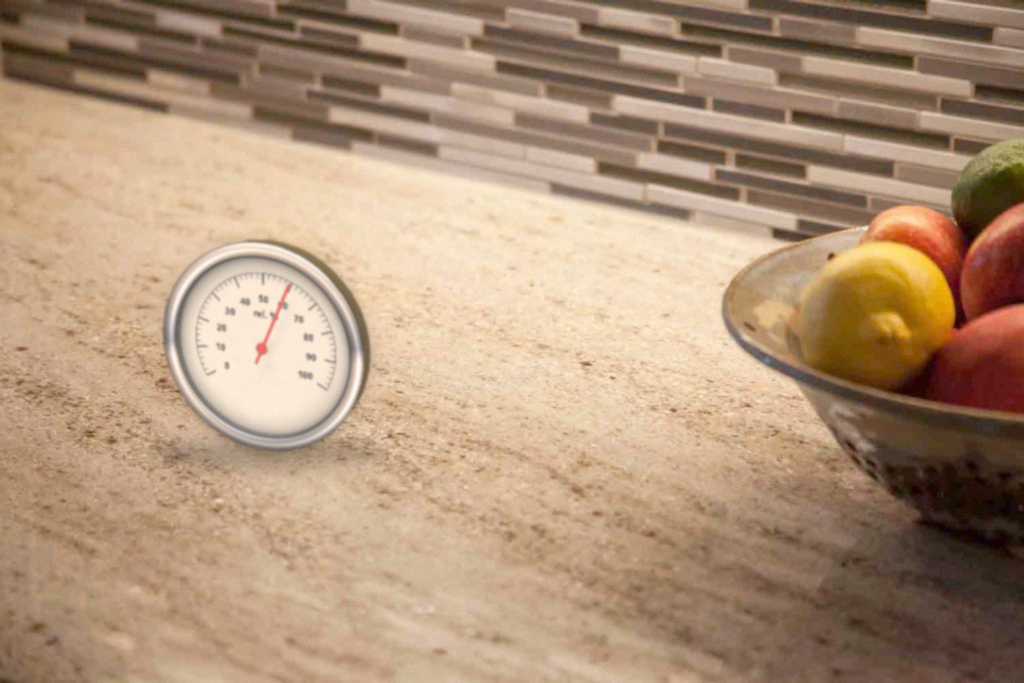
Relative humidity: % 60
